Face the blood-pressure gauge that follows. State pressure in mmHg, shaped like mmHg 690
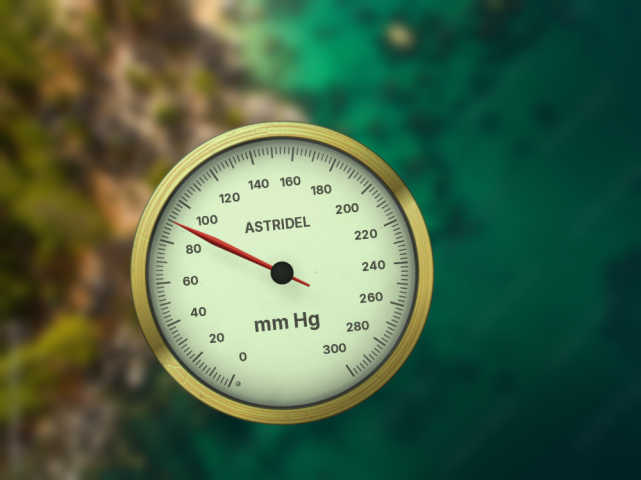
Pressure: mmHg 90
